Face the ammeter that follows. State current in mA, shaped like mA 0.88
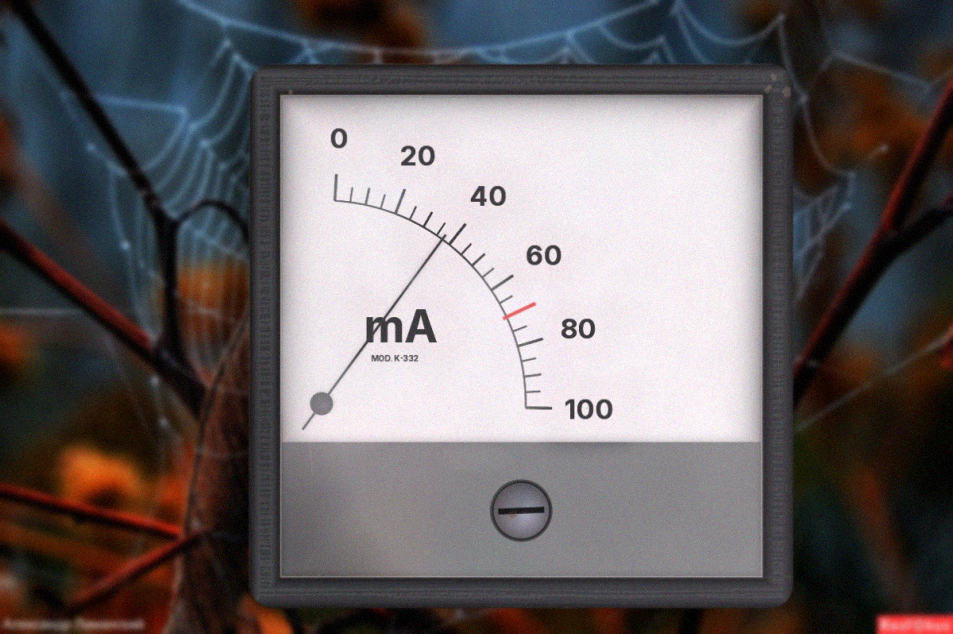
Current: mA 37.5
